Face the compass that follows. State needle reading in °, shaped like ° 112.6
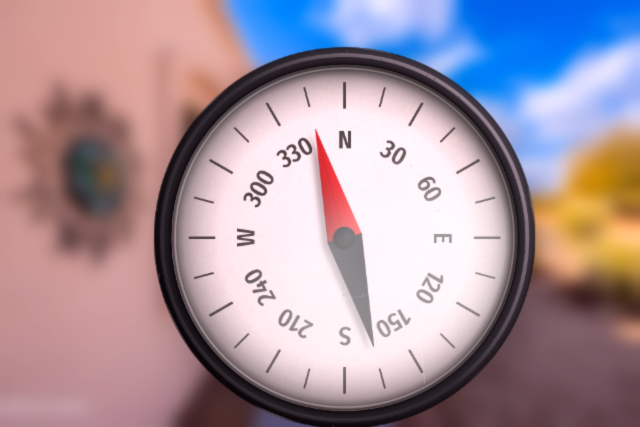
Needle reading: ° 345
